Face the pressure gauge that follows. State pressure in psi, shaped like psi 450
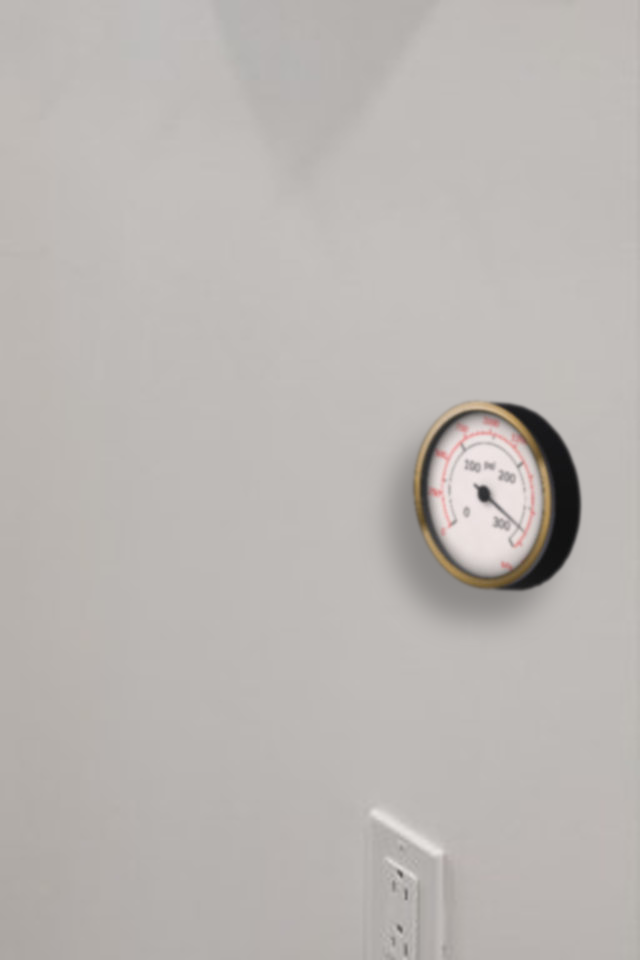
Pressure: psi 275
